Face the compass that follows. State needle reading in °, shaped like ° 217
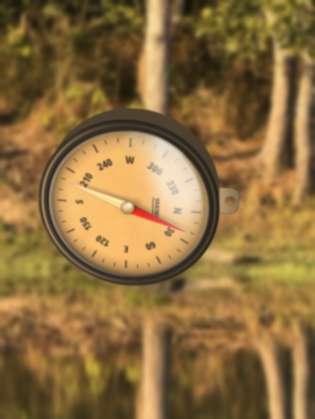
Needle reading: ° 20
